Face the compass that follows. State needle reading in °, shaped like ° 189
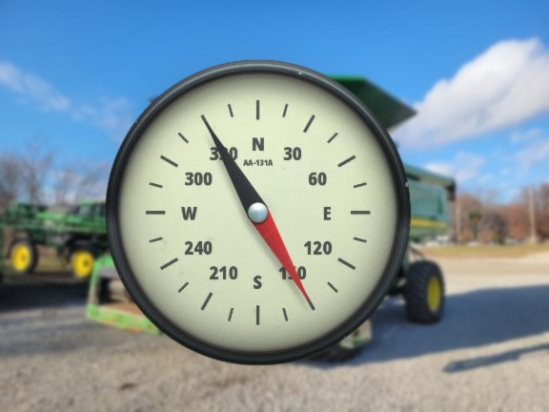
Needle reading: ° 150
